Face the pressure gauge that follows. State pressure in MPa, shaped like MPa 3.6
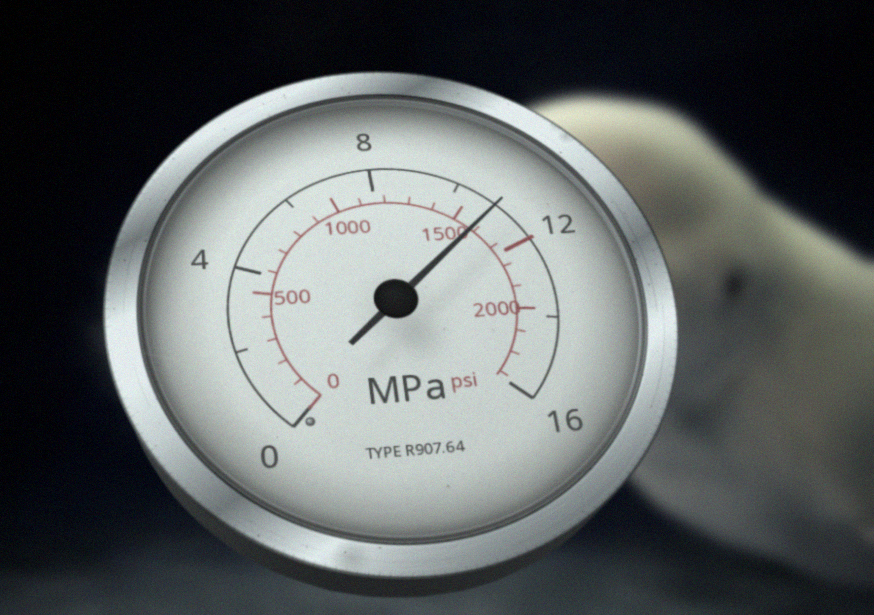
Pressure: MPa 11
